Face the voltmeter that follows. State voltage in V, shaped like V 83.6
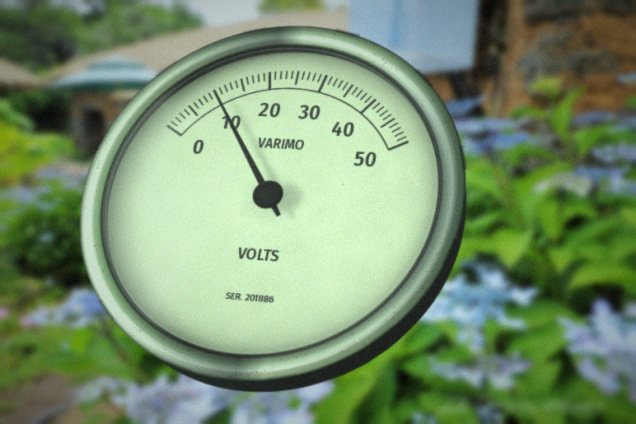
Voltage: V 10
